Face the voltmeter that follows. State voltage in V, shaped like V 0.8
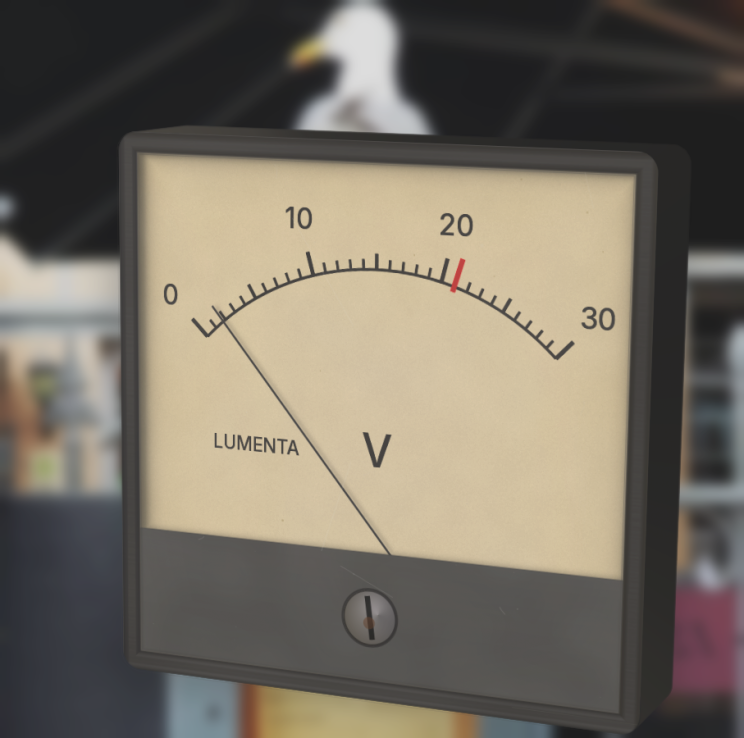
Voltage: V 2
